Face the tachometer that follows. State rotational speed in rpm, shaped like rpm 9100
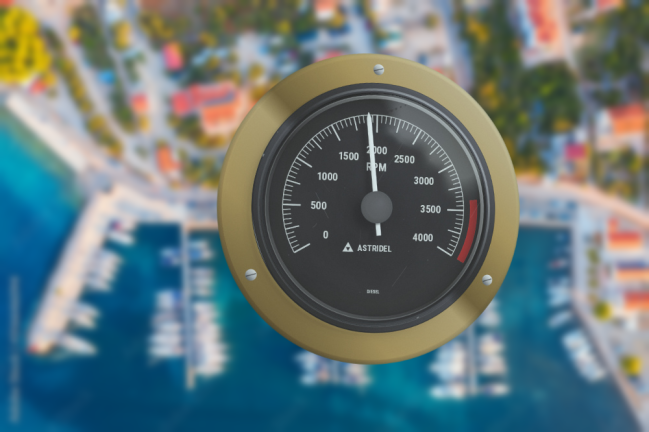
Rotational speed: rpm 1900
